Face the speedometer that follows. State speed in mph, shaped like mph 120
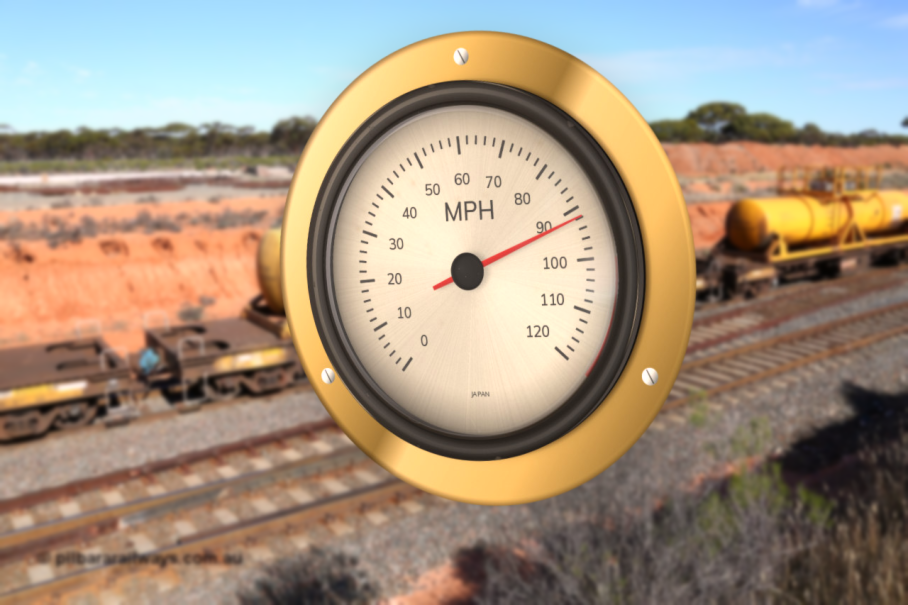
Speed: mph 92
